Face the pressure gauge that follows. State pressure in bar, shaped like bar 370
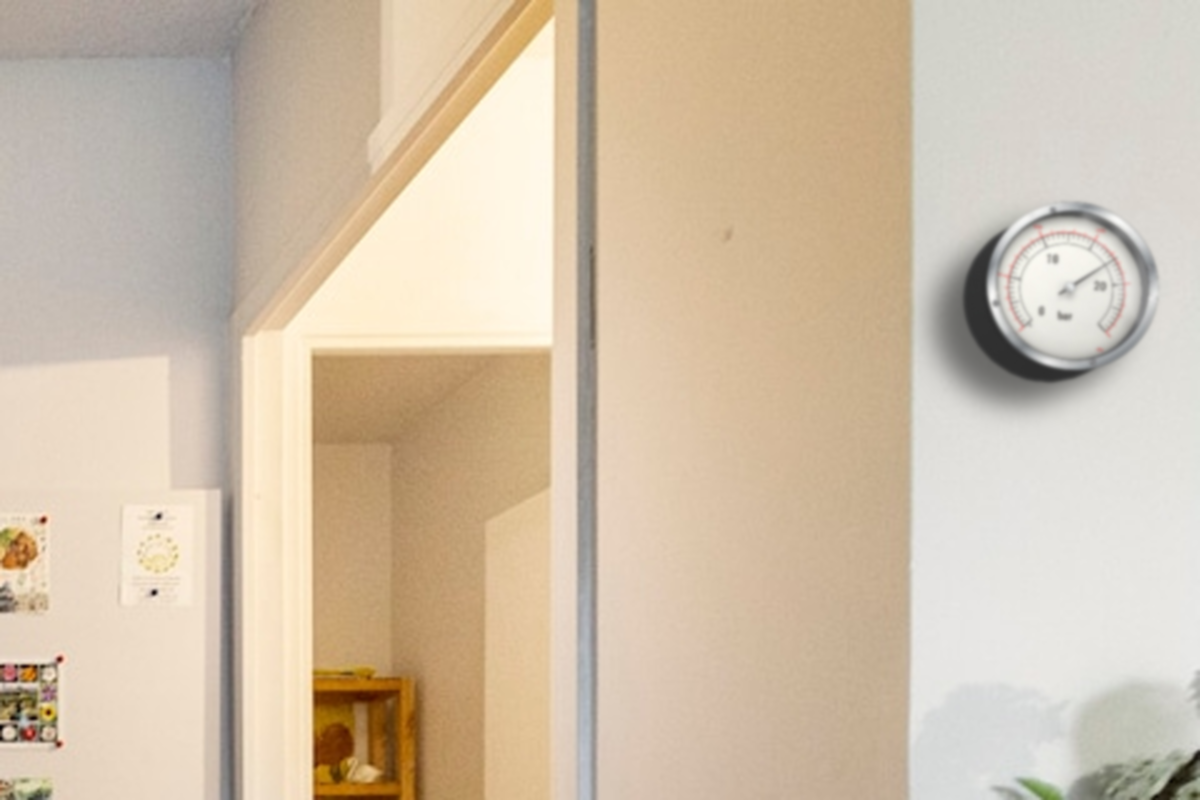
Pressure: bar 17.5
